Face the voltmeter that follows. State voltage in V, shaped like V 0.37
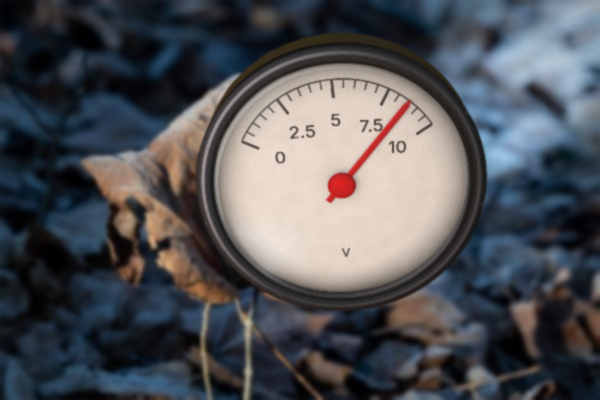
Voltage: V 8.5
